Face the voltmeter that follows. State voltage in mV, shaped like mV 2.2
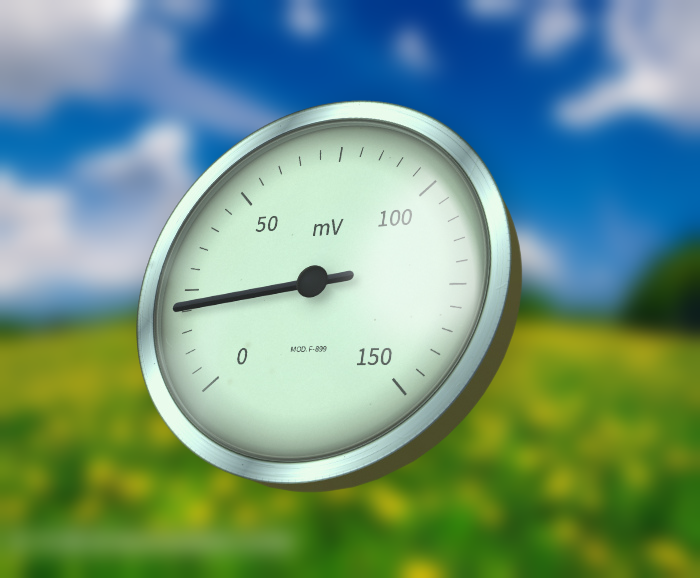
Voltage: mV 20
